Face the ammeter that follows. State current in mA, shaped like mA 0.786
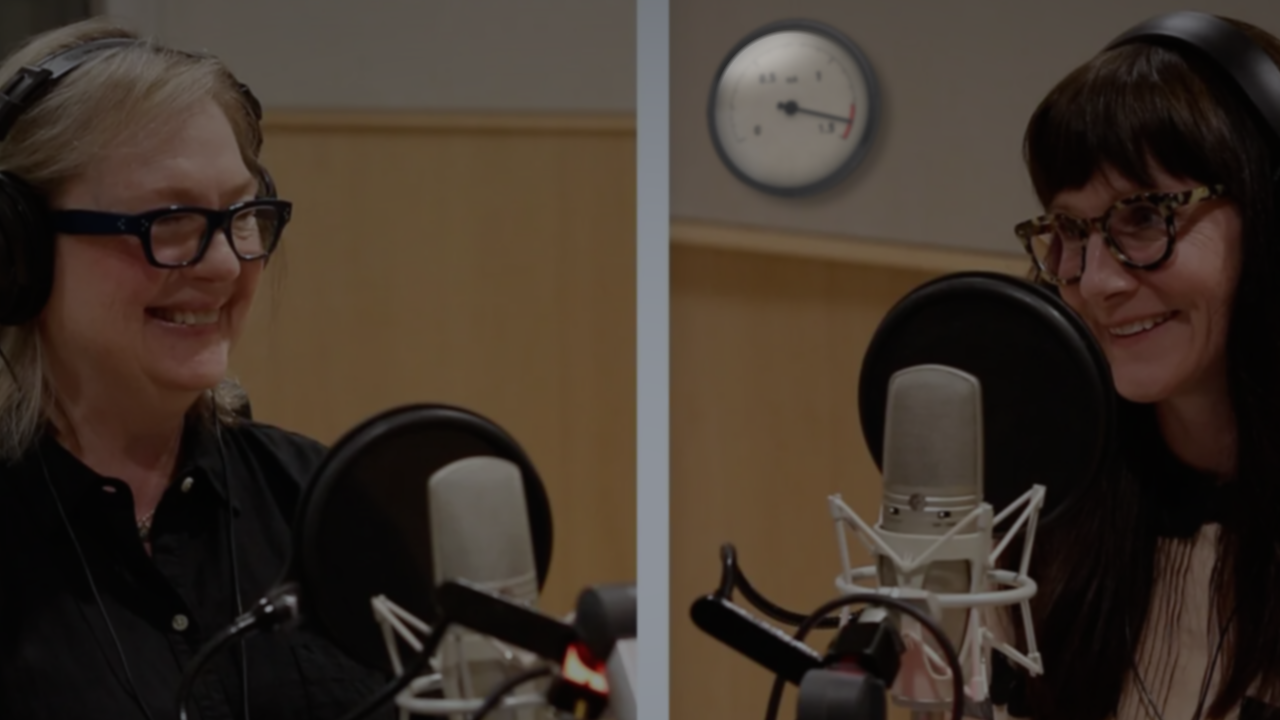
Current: mA 1.4
